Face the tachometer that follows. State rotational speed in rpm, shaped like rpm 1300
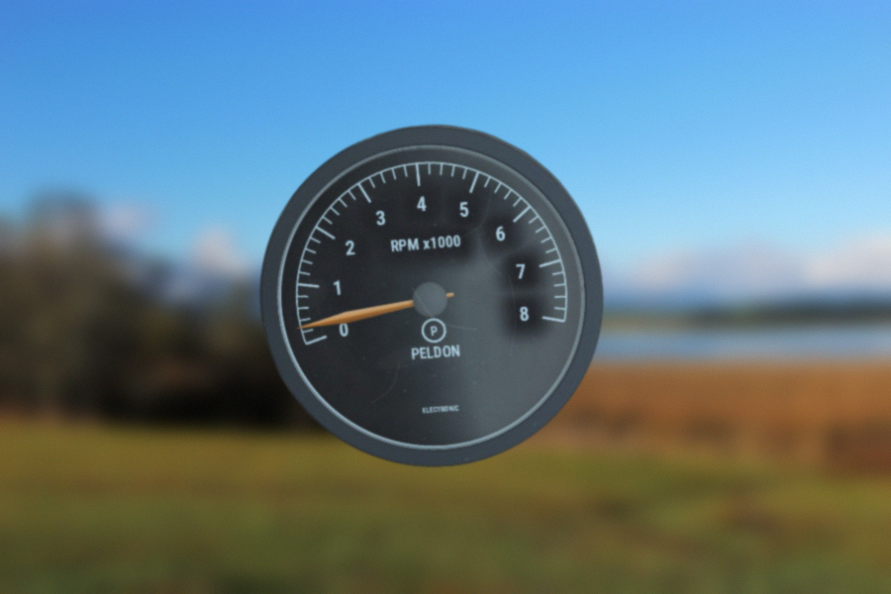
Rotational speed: rpm 300
